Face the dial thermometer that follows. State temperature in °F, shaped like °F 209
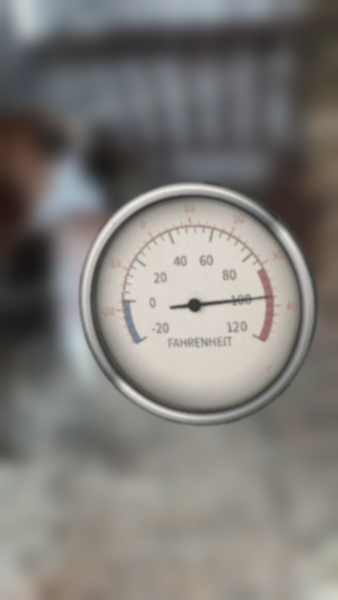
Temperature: °F 100
